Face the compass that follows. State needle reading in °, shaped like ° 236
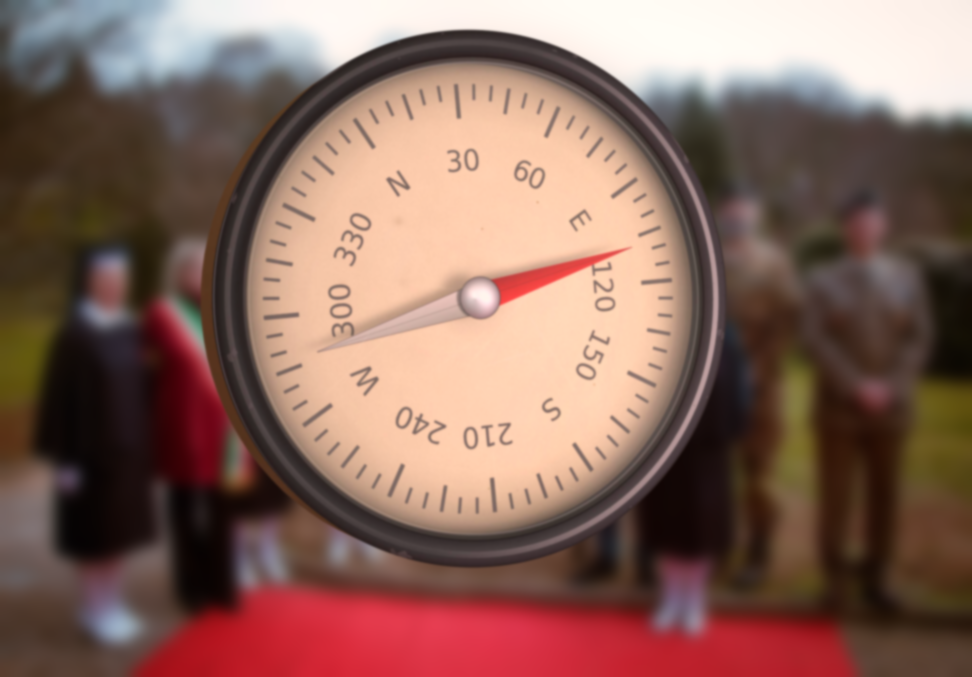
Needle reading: ° 107.5
